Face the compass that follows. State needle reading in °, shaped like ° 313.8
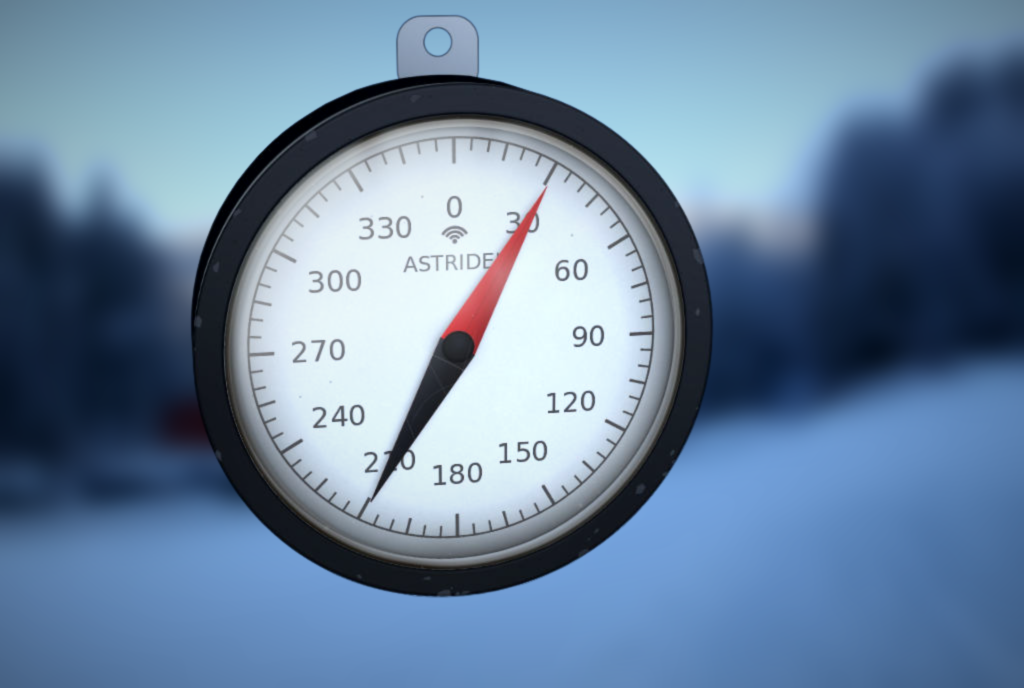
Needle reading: ° 30
